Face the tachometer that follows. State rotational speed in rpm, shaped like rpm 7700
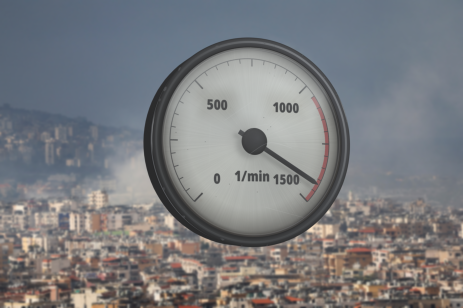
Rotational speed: rpm 1425
